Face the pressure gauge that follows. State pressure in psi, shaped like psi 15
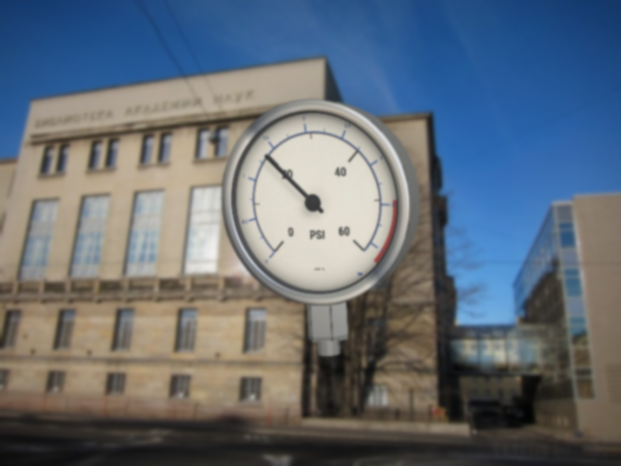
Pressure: psi 20
